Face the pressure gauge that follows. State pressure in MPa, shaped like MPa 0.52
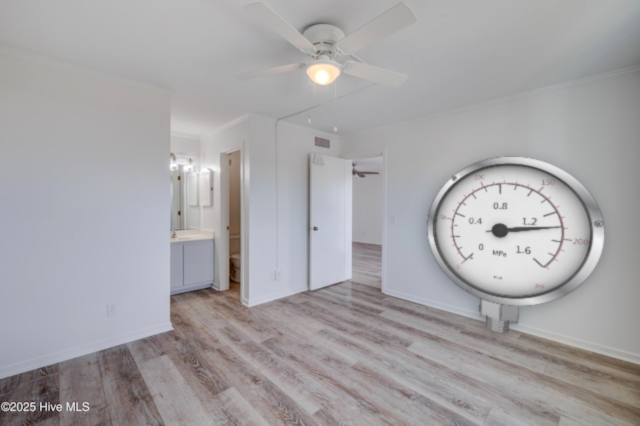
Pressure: MPa 1.3
